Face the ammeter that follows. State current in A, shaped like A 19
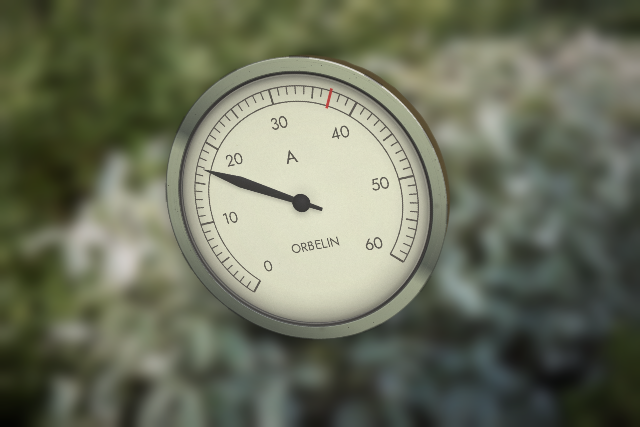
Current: A 17
